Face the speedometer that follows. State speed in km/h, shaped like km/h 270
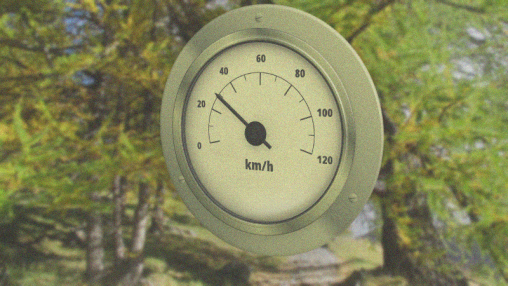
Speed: km/h 30
